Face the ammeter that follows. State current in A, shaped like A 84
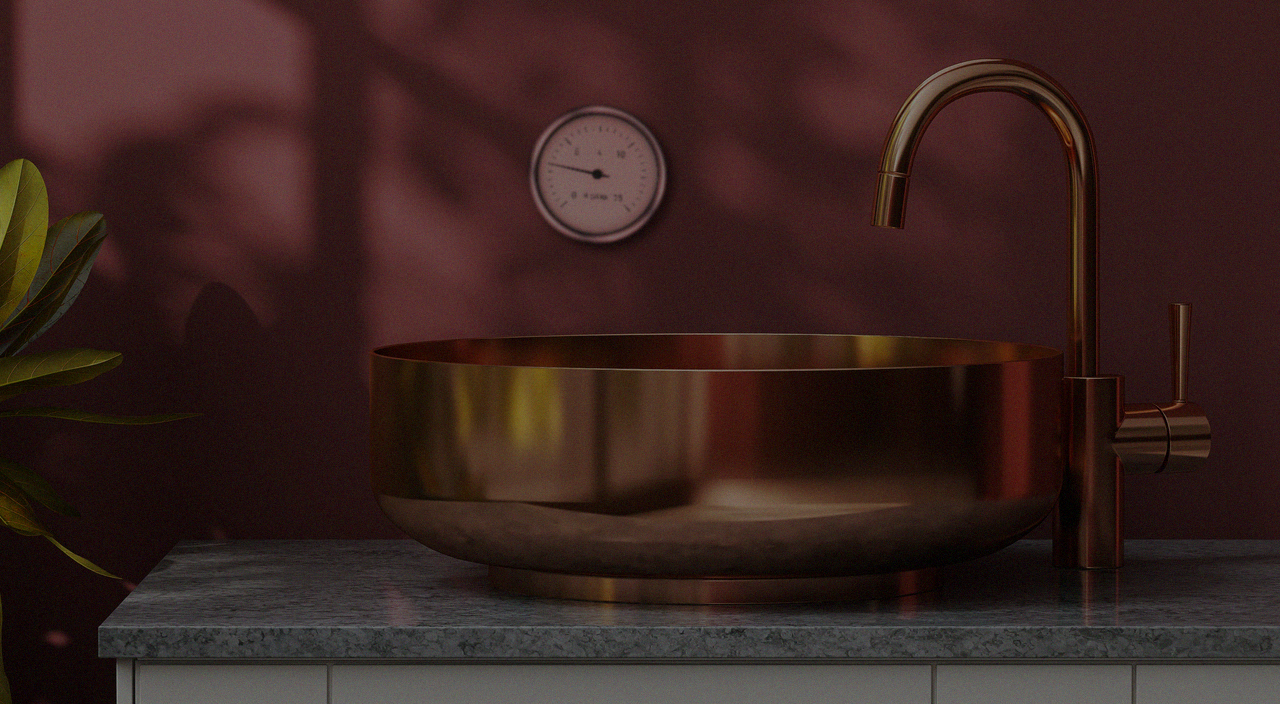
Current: A 3
